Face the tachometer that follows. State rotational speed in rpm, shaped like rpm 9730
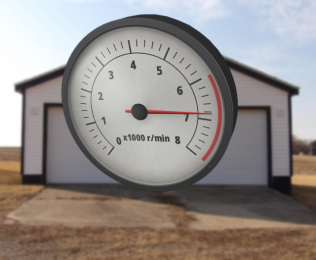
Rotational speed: rpm 6800
